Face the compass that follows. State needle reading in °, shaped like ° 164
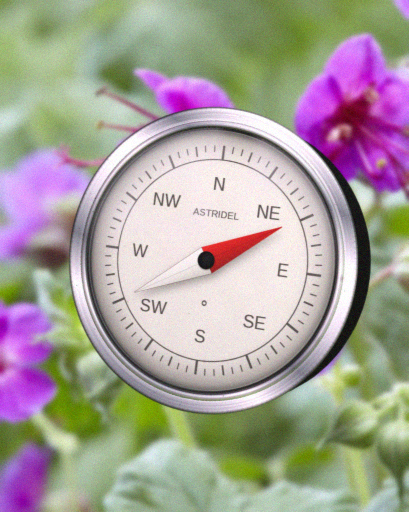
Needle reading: ° 60
